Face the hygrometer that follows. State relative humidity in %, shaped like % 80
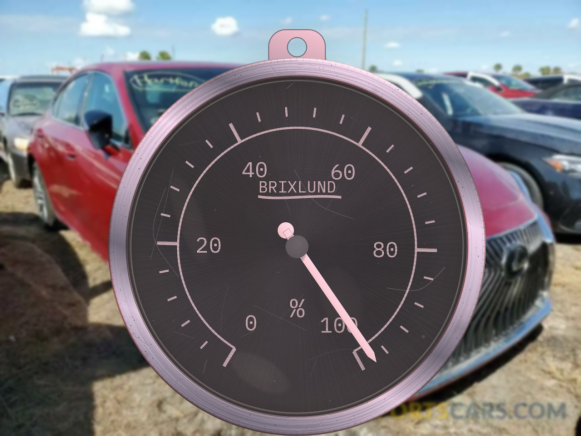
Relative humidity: % 98
